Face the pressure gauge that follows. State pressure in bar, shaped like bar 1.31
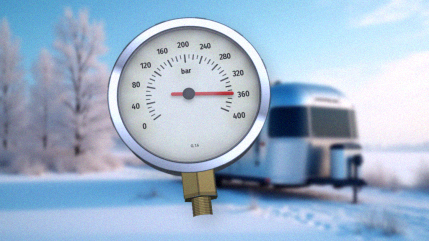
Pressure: bar 360
